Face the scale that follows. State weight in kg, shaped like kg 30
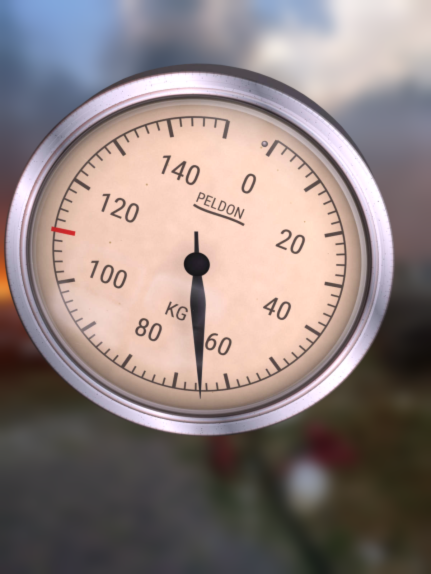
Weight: kg 65
